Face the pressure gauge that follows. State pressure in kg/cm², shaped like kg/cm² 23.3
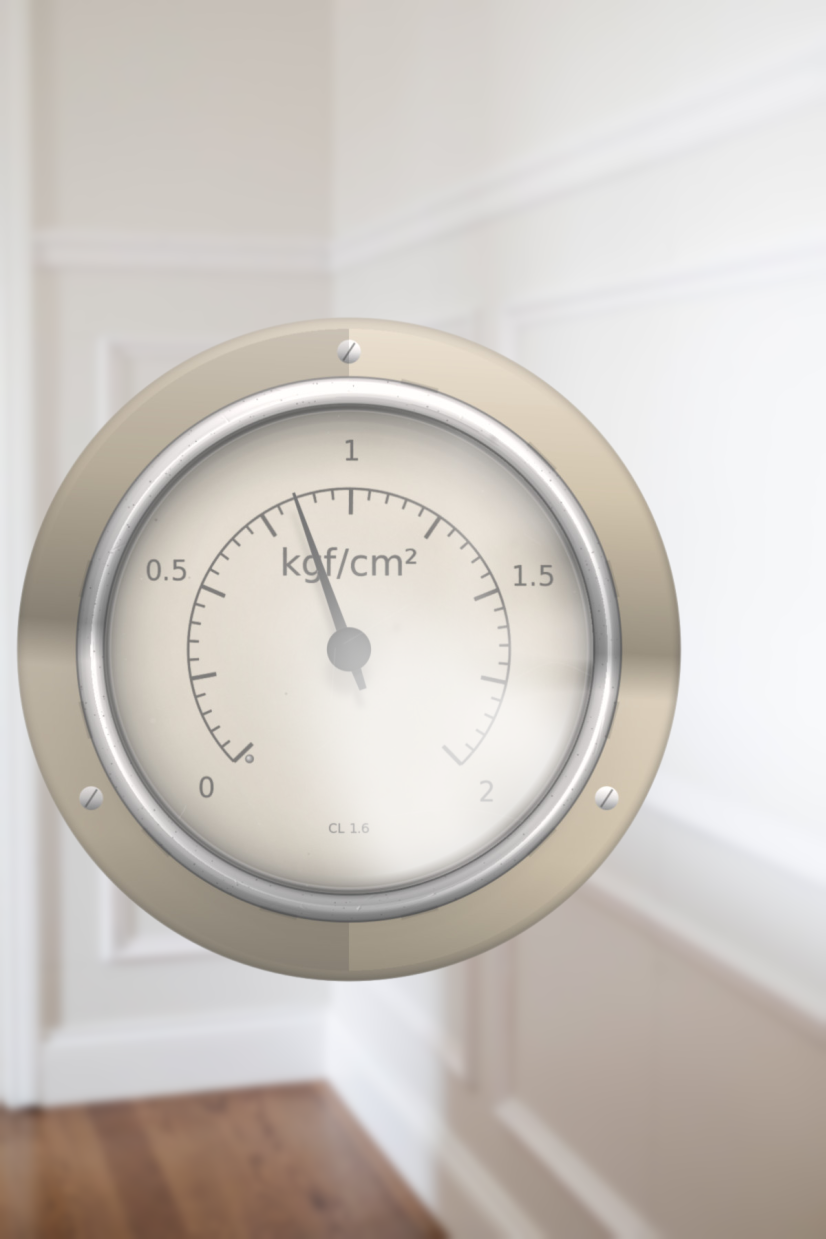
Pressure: kg/cm² 0.85
